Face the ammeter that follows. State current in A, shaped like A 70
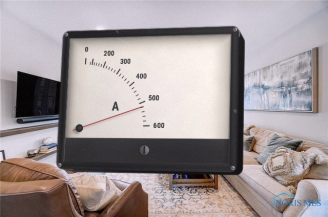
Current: A 520
